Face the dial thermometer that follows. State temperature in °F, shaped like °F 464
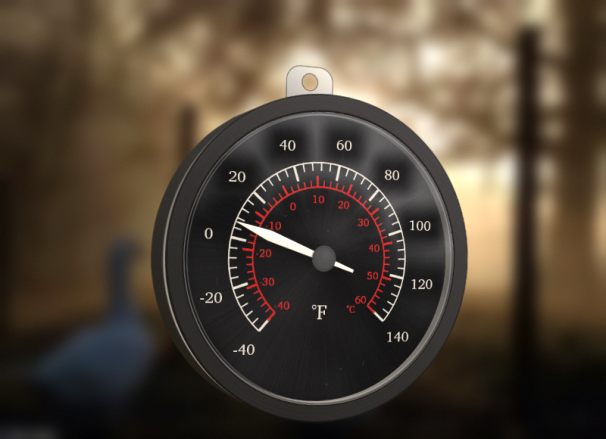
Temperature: °F 6
